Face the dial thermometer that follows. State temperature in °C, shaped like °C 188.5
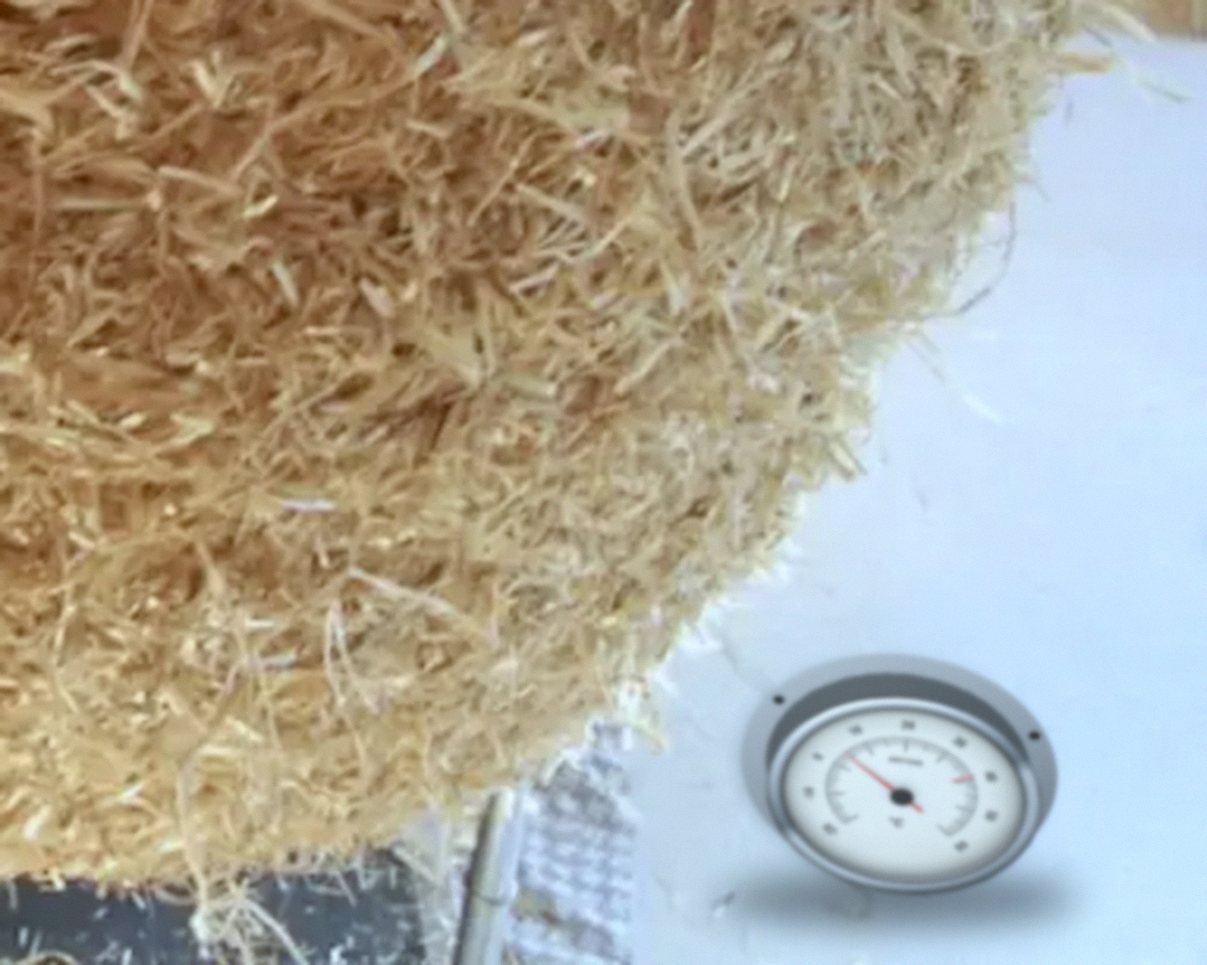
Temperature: °C 5
